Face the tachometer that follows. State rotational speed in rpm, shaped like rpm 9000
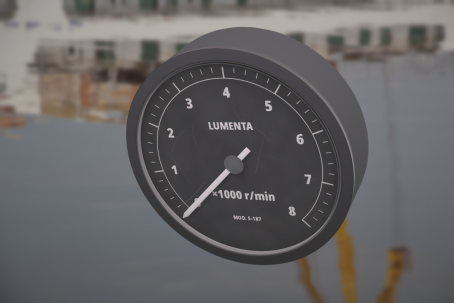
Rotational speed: rpm 0
